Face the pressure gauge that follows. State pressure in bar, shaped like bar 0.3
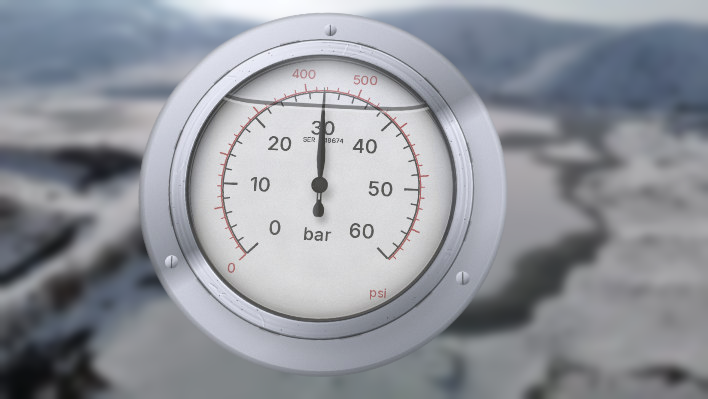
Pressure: bar 30
